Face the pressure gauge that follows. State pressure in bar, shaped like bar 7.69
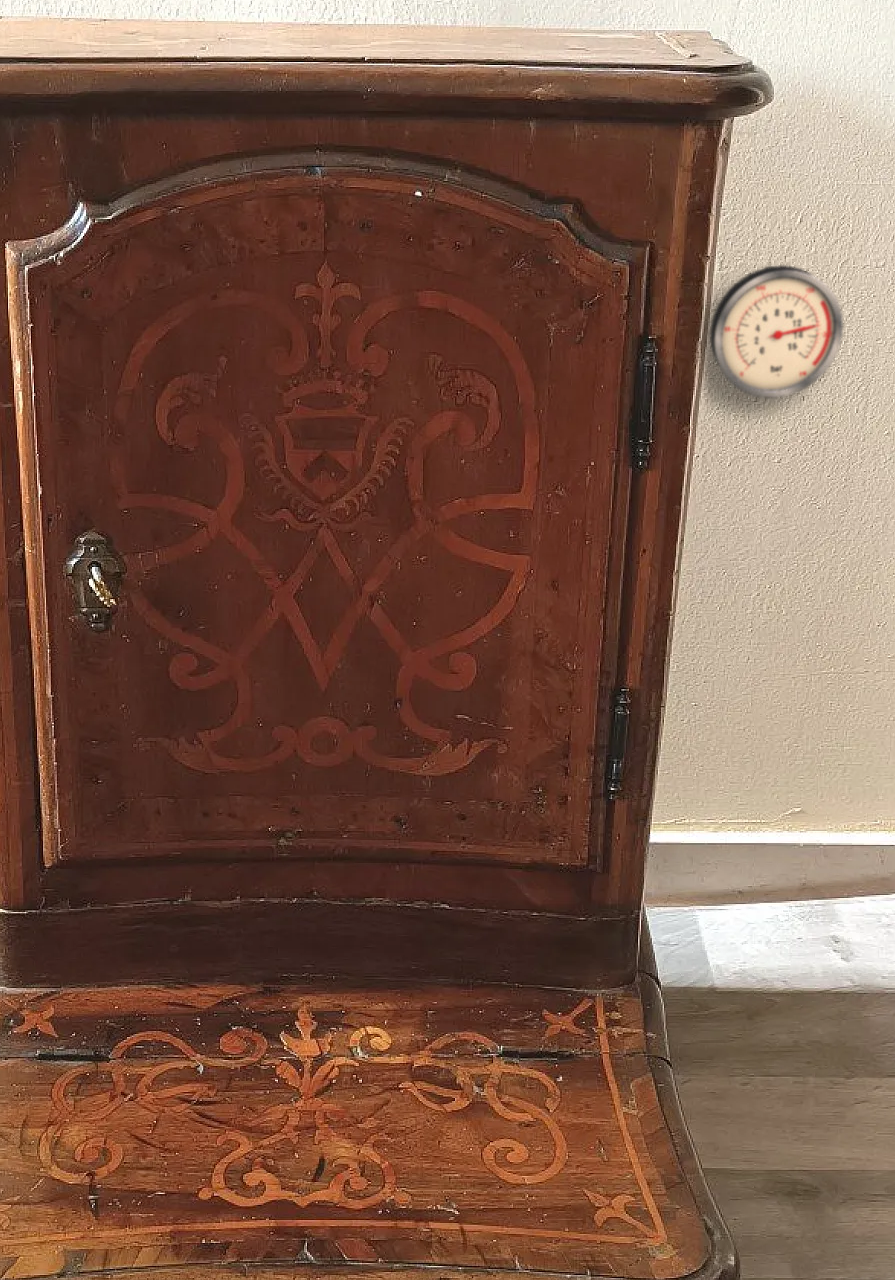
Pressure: bar 13
